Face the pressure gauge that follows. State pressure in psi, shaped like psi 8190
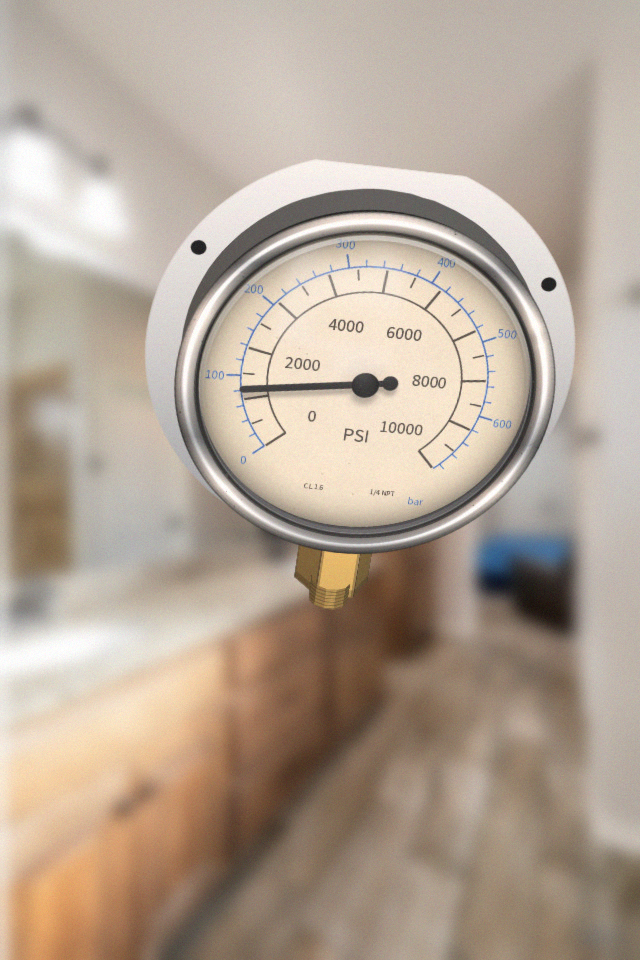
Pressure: psi 1250
